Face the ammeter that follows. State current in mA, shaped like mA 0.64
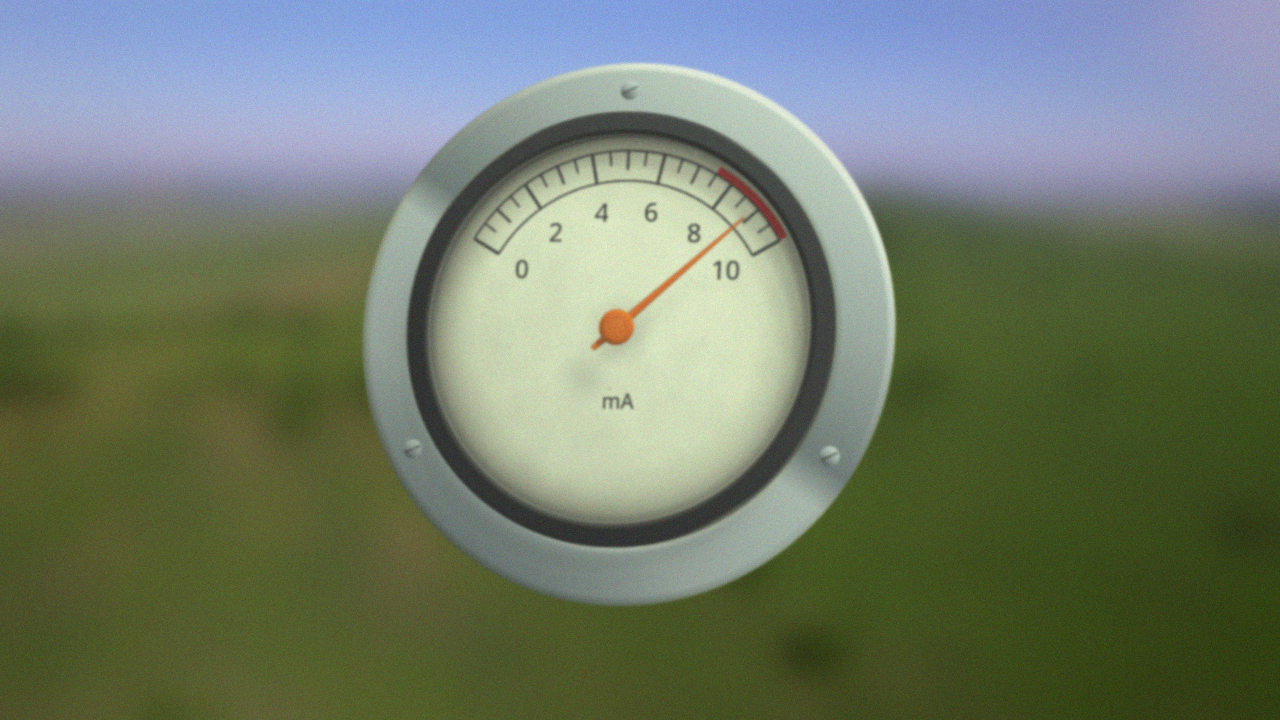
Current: mA 9
